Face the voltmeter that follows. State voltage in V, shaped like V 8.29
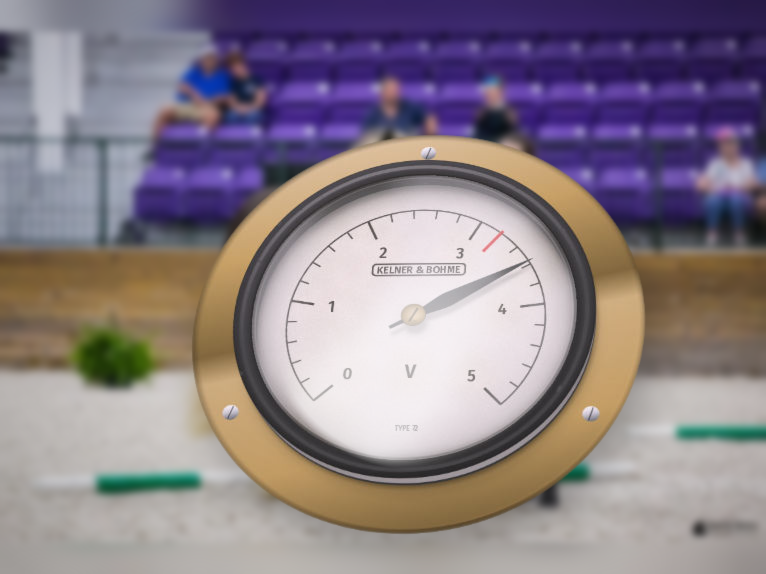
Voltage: V 3.6
